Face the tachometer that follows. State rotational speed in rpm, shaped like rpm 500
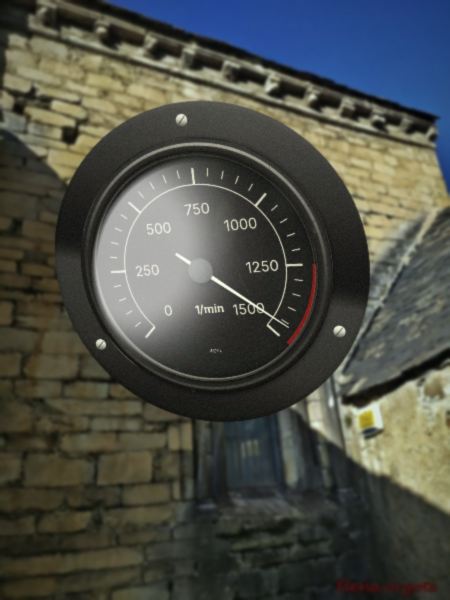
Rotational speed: rpm 1450
